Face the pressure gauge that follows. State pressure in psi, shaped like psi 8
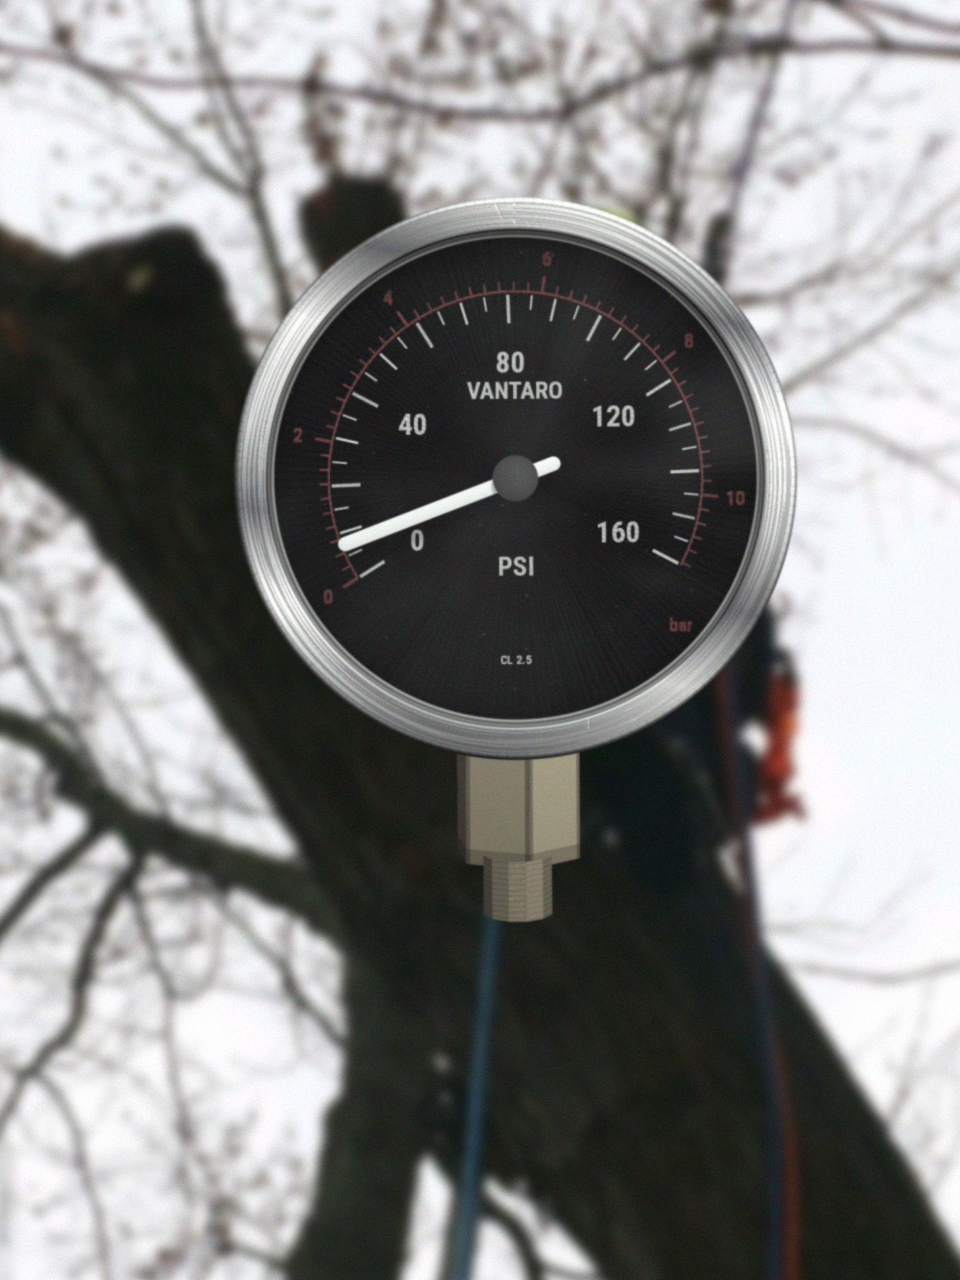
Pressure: psi 7.5
